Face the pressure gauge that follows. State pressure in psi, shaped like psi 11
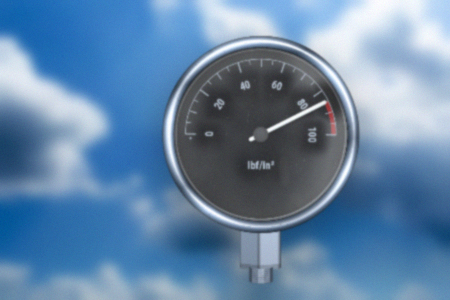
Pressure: psi 85
